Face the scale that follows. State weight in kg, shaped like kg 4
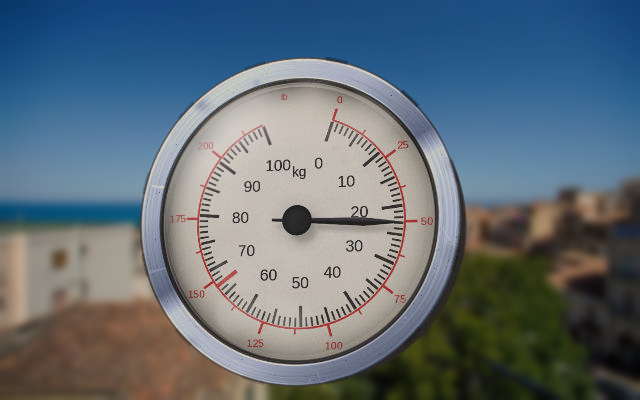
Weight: kg 23
